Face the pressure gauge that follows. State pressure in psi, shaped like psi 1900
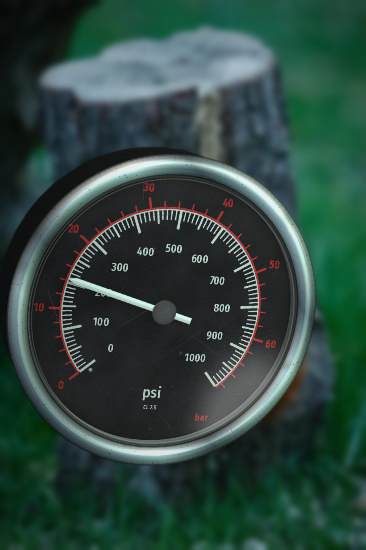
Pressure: psi 210
